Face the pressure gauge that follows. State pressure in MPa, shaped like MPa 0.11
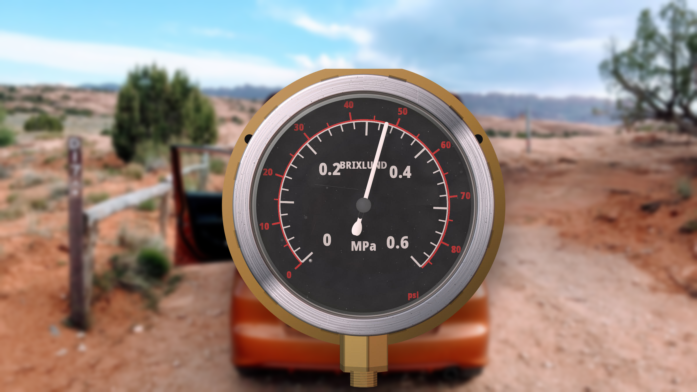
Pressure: MPa 0.33
